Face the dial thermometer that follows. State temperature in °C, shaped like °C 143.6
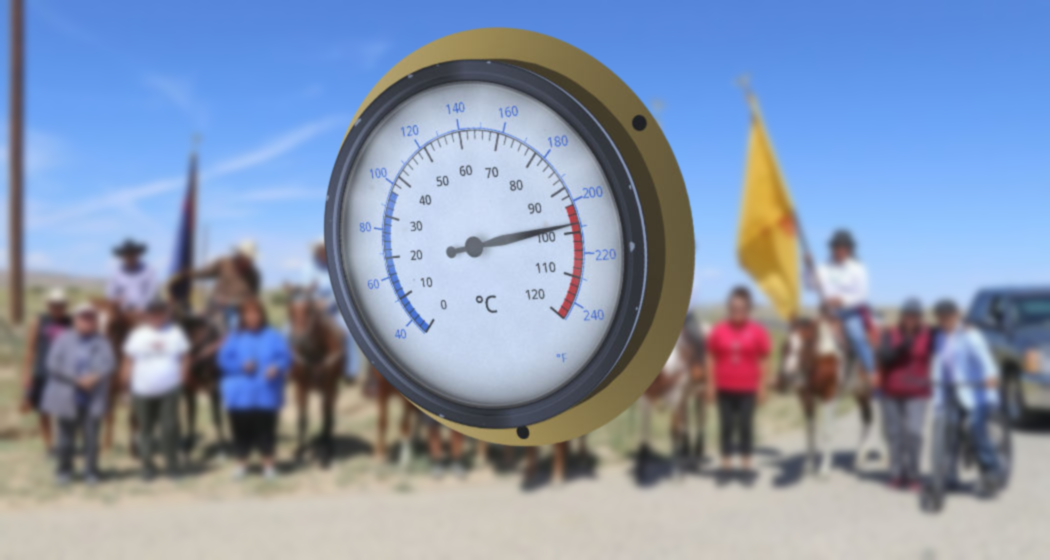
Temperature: °C 98
